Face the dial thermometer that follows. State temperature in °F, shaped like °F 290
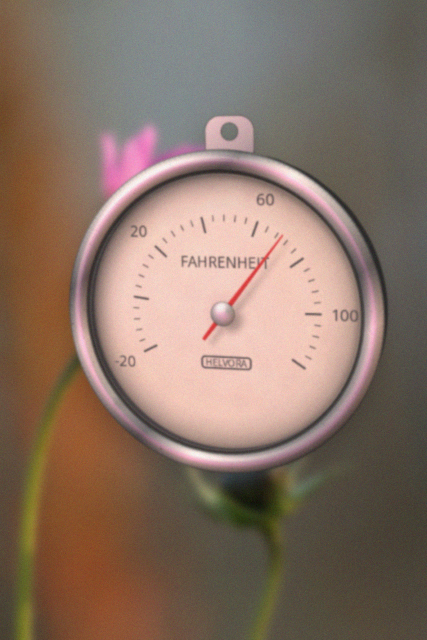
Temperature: °F 70
